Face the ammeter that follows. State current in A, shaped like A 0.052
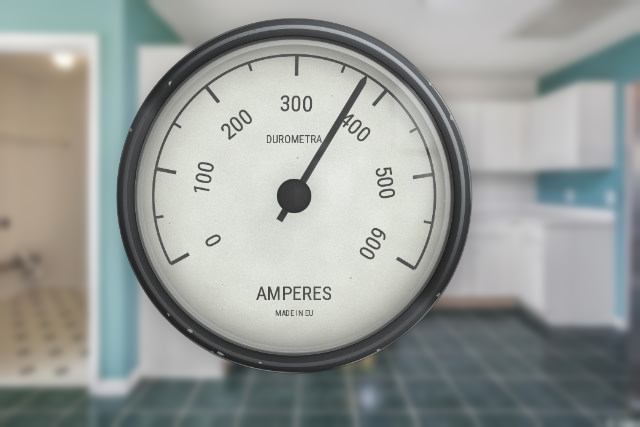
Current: A 375
